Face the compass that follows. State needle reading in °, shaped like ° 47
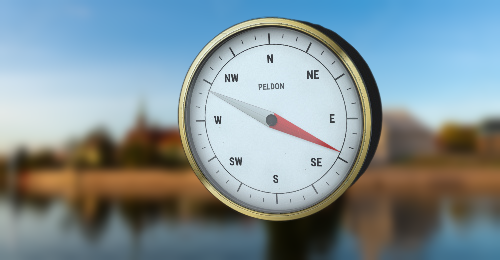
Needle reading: ° 115
